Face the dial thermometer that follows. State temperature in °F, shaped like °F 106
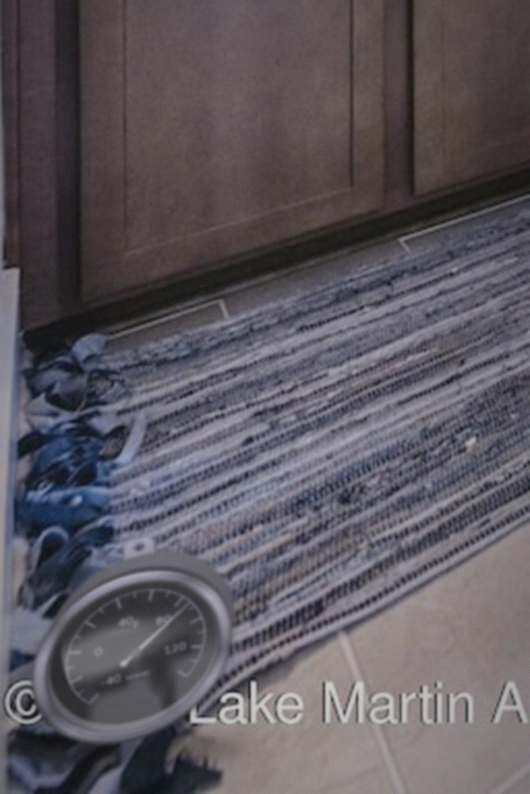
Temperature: °F 85
